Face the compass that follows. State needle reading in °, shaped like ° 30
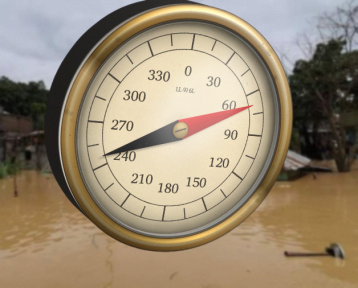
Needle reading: ° 67.5
